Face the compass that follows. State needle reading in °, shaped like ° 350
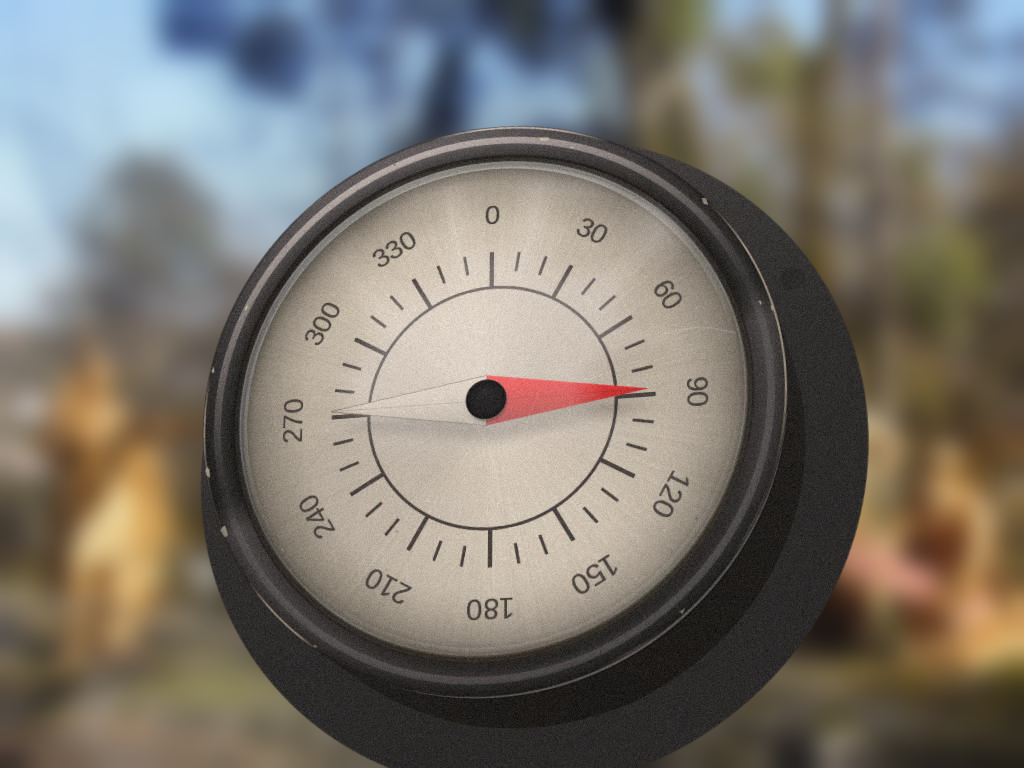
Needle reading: ° 90
